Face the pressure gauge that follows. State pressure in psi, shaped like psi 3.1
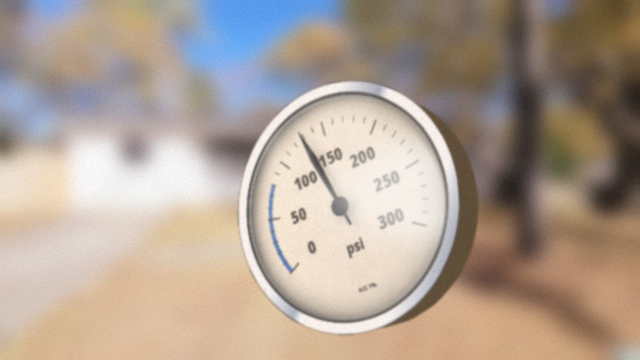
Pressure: psi 130
